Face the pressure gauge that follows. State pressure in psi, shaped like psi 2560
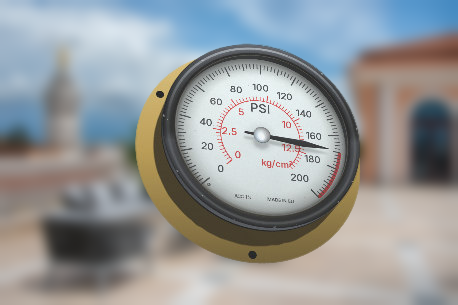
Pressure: psi 170
